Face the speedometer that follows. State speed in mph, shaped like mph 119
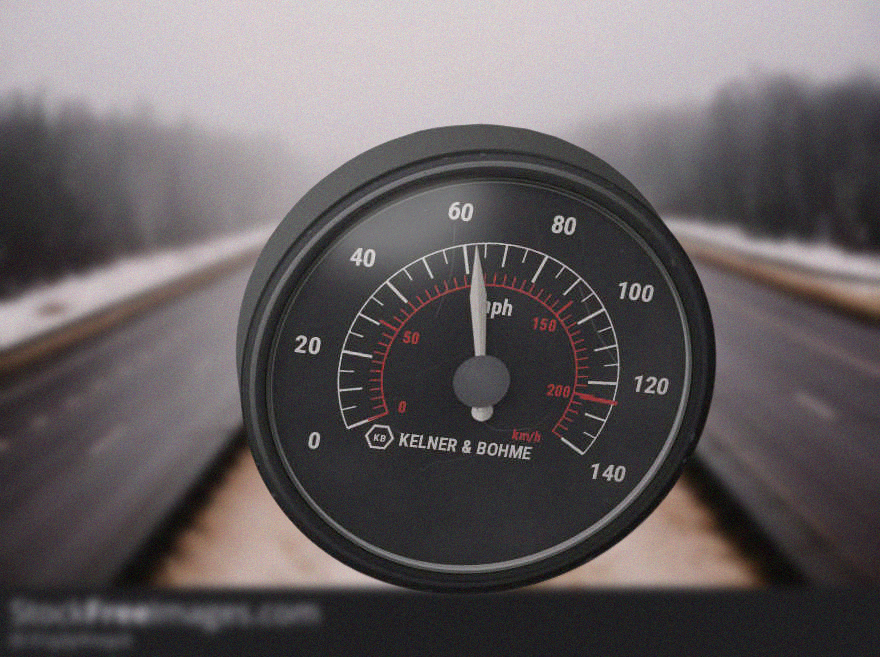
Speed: mph 62.5
